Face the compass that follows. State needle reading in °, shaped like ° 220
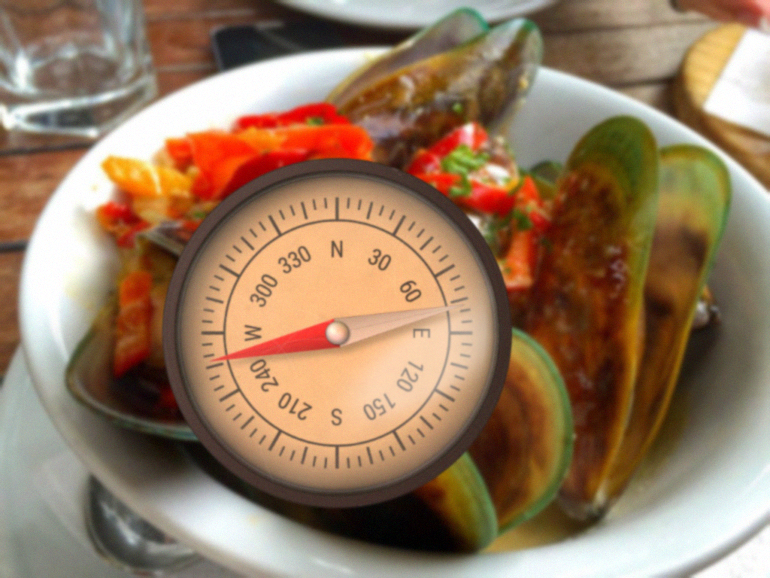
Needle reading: ° 257.5
